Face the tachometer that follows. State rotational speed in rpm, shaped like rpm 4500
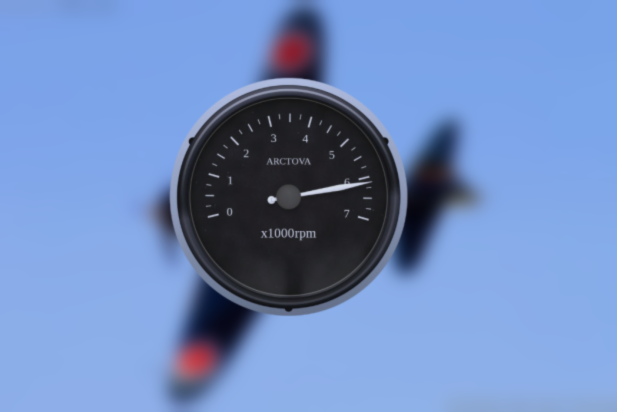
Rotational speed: rpm 6125
